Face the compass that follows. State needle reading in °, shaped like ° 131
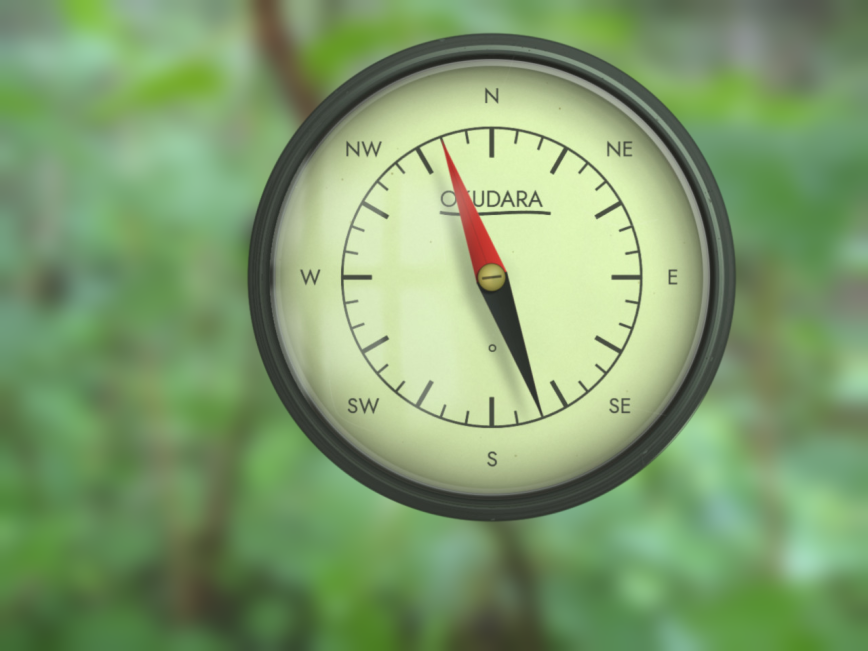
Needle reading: ° 340
